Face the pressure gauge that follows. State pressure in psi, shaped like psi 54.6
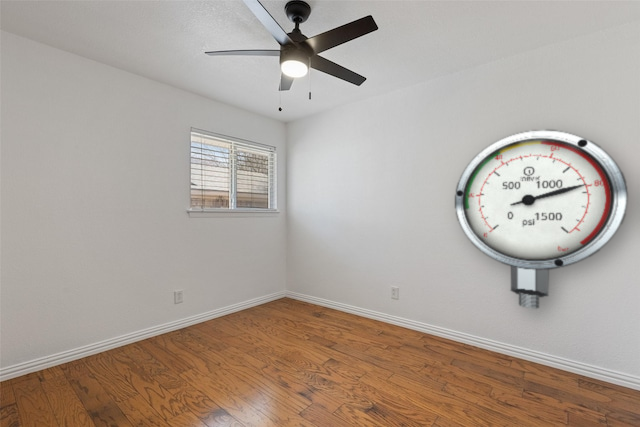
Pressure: psi 1150
